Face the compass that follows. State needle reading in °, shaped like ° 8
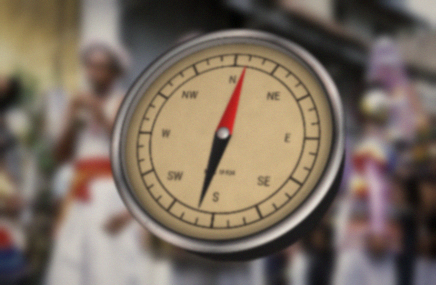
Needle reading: ° 10
